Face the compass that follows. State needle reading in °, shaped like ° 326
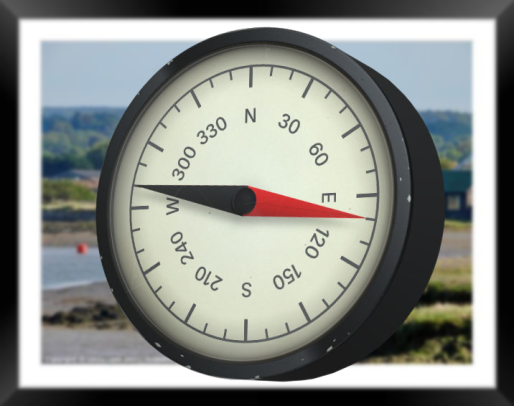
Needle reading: ° 100
